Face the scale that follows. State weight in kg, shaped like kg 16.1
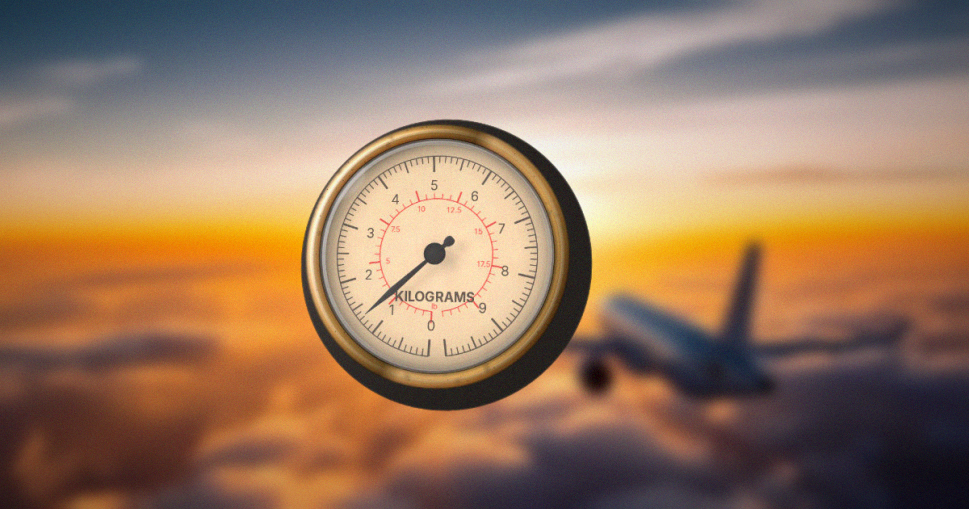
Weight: kg 1.3
